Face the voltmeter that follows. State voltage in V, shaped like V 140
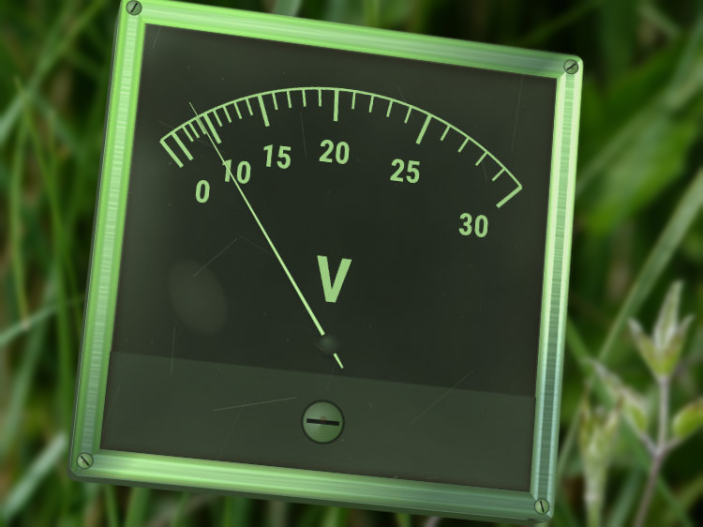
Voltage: V 9
